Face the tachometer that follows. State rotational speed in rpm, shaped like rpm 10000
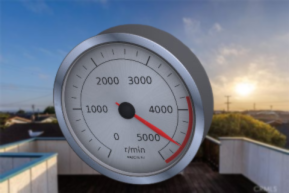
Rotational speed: rpm 4600
